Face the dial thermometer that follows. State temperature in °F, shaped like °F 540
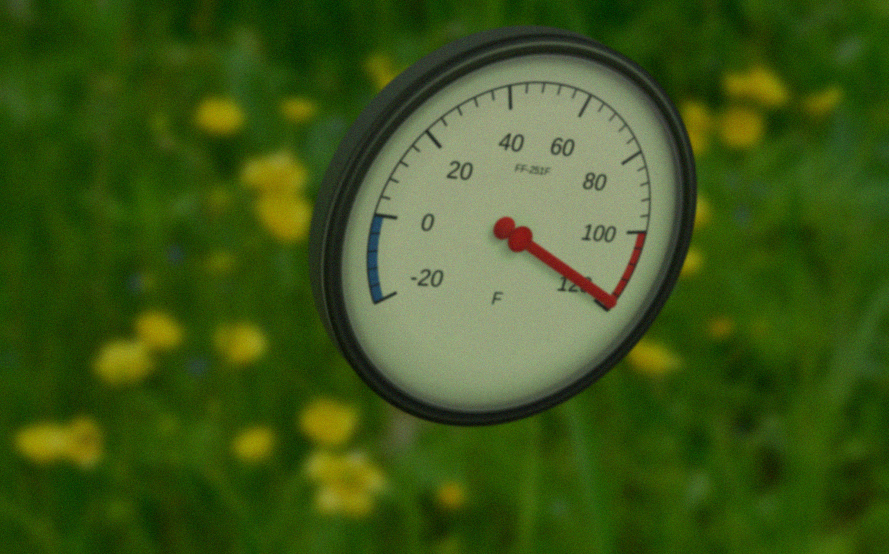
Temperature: °F 118
